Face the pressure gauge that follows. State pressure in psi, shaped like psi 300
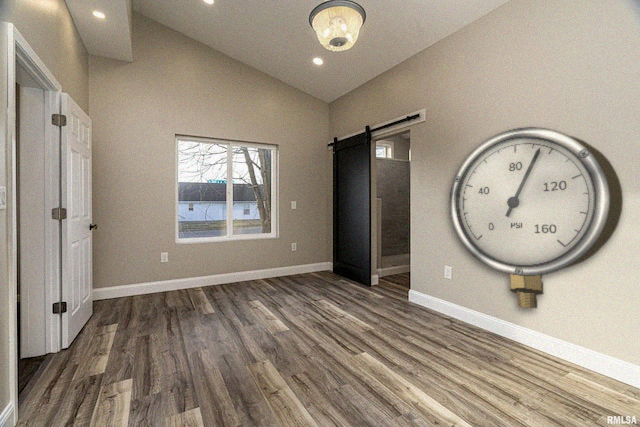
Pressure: psi 95
